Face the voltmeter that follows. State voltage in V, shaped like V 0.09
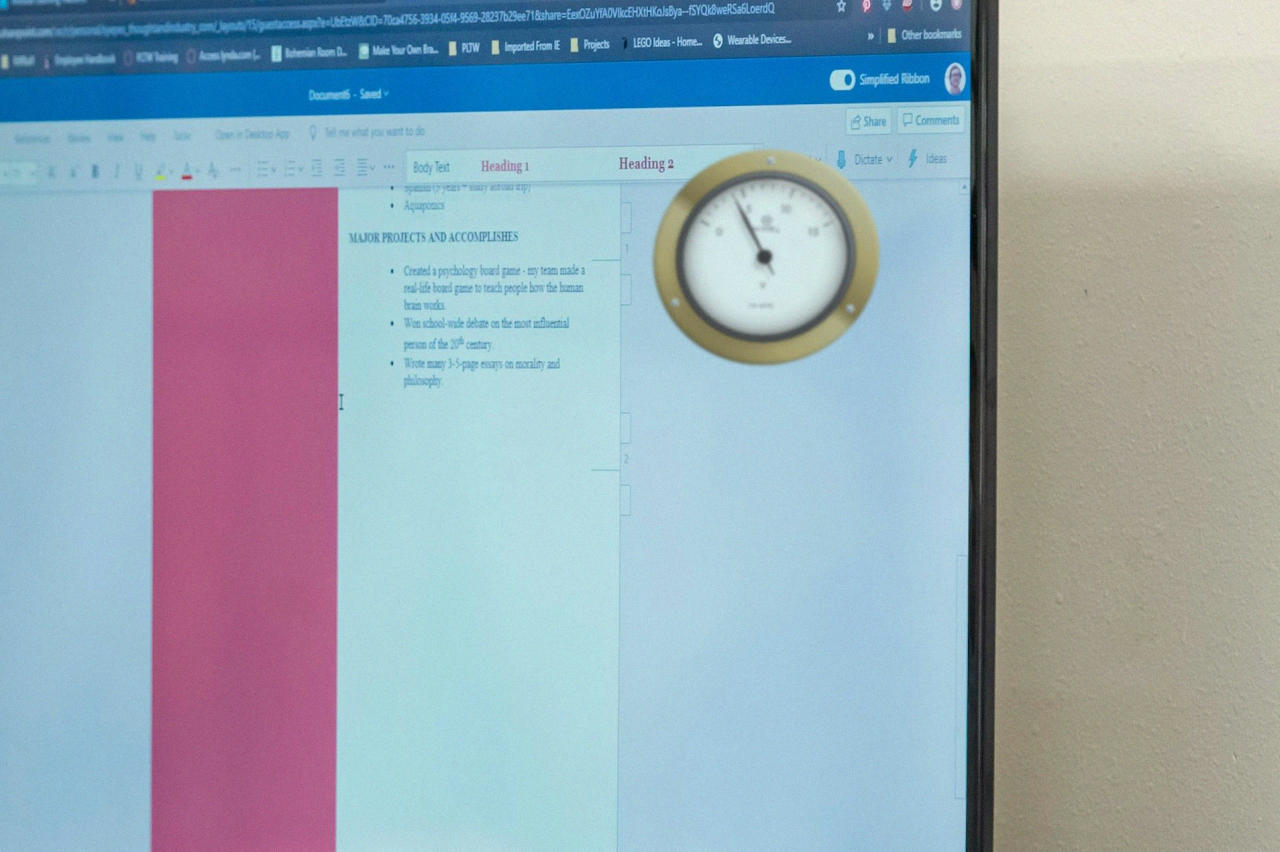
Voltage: V 4
